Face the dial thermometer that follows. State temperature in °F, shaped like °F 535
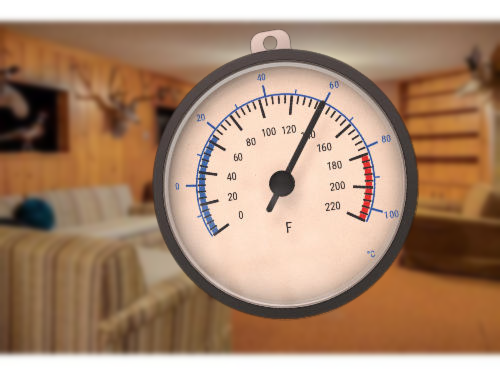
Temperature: °F 140
